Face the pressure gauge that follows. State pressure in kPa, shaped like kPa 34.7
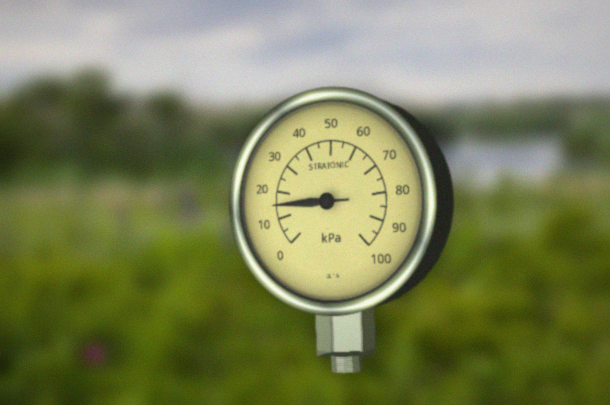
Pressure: kPa 15
